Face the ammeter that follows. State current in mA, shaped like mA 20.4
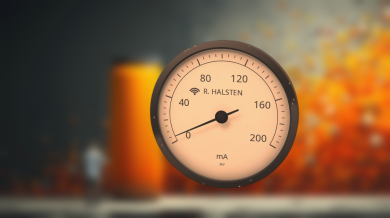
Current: mA 5
